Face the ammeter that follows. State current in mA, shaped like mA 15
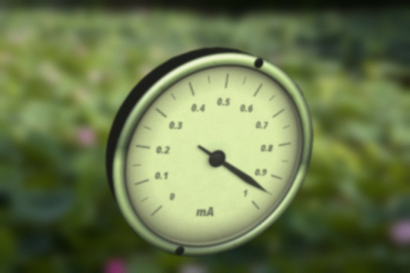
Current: mA 0.95
